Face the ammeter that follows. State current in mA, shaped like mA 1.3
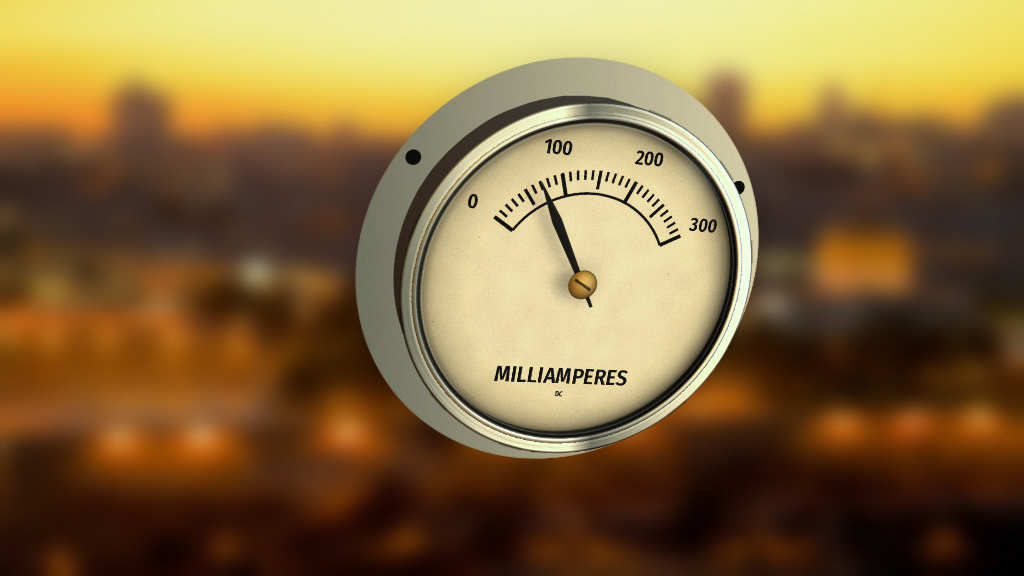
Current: mA 70
